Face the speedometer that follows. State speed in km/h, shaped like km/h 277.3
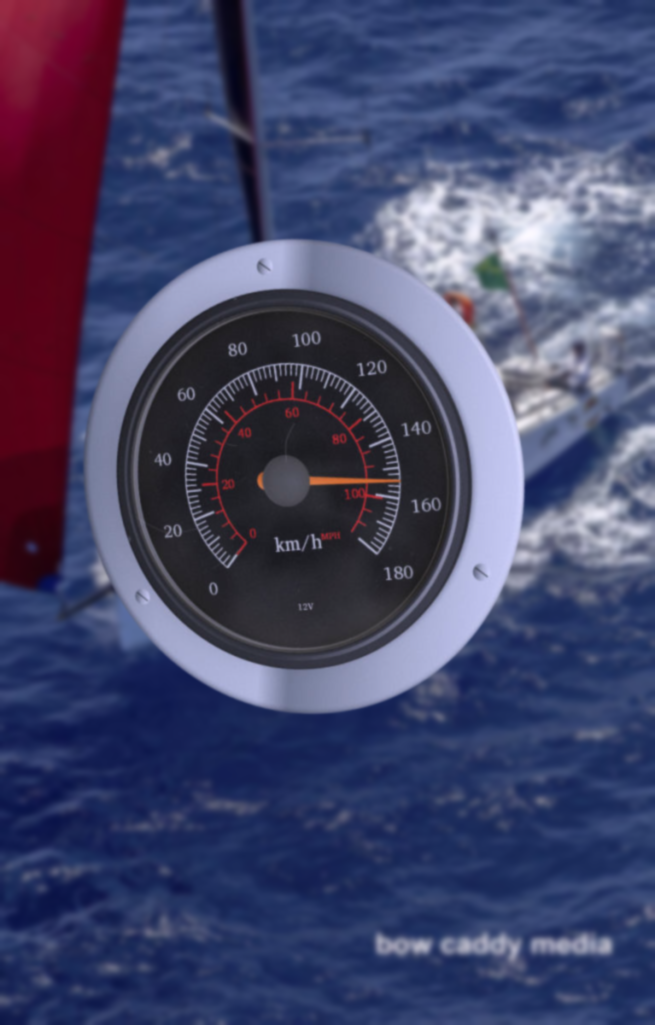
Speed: km/h 154
